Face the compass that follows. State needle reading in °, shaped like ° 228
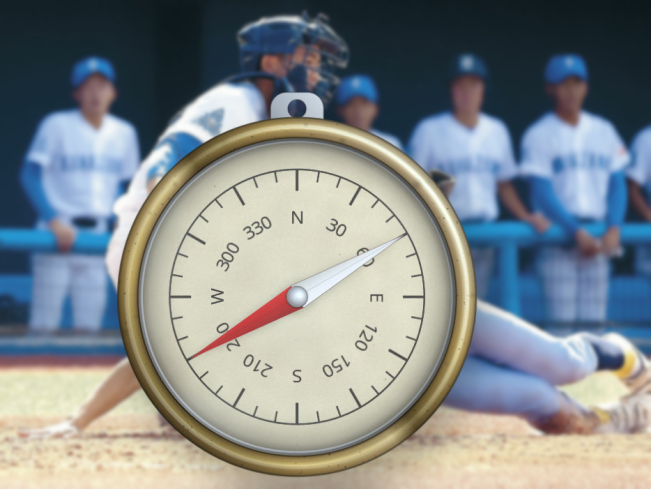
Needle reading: ° 240
